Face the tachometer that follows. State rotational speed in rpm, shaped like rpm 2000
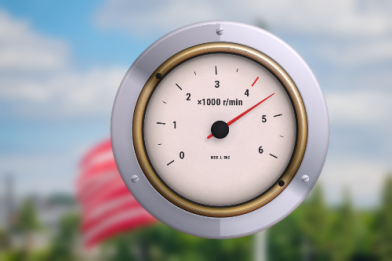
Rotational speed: rpm 4500
